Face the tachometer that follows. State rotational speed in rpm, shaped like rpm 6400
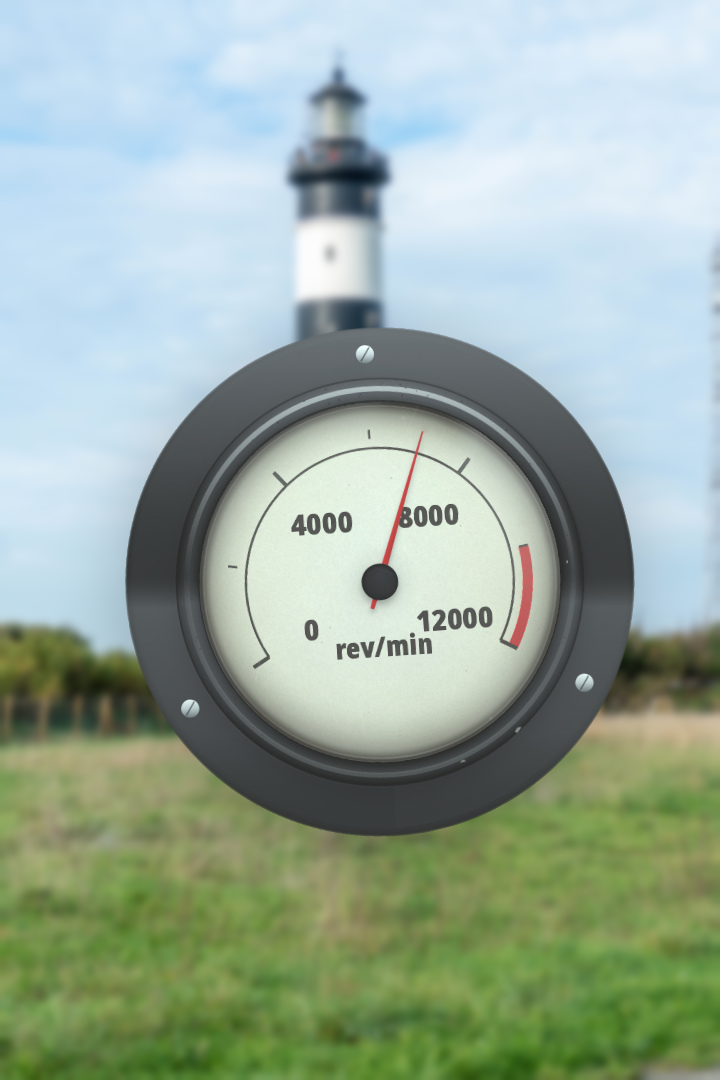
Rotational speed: rpm 7000
